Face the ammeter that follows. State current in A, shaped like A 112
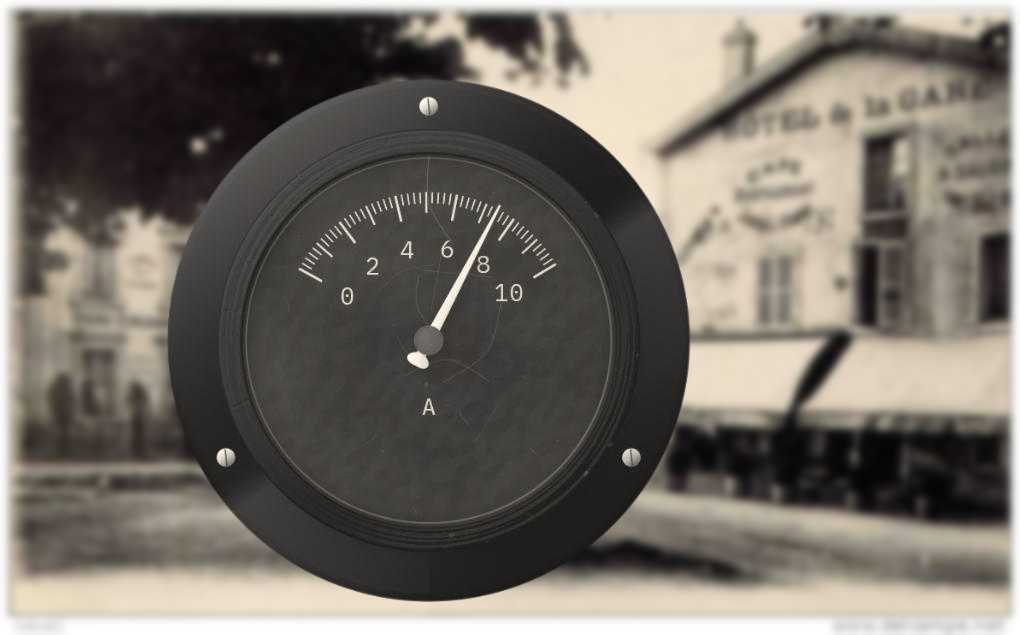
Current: A 7.4
